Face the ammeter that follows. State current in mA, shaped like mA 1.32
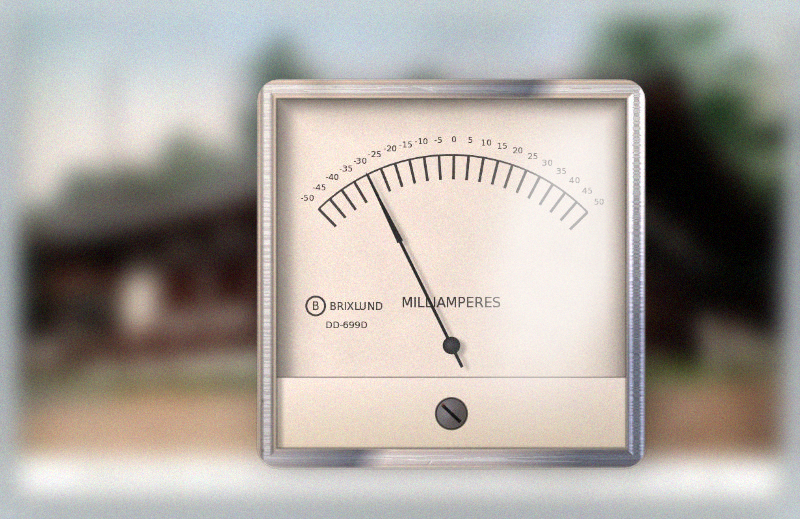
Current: mA -30
